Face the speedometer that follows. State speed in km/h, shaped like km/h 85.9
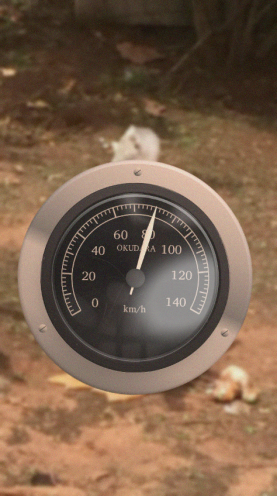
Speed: km/h 80
